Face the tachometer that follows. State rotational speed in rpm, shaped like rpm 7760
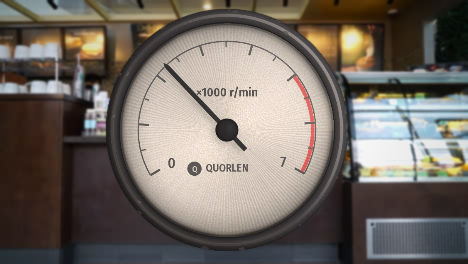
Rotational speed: rpm 2250
